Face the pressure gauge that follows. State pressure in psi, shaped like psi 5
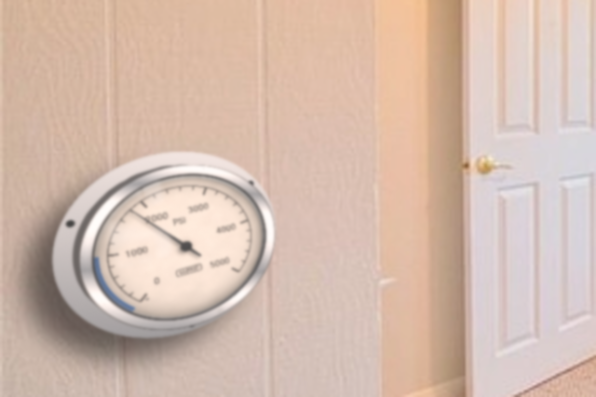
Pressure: psi 1800
